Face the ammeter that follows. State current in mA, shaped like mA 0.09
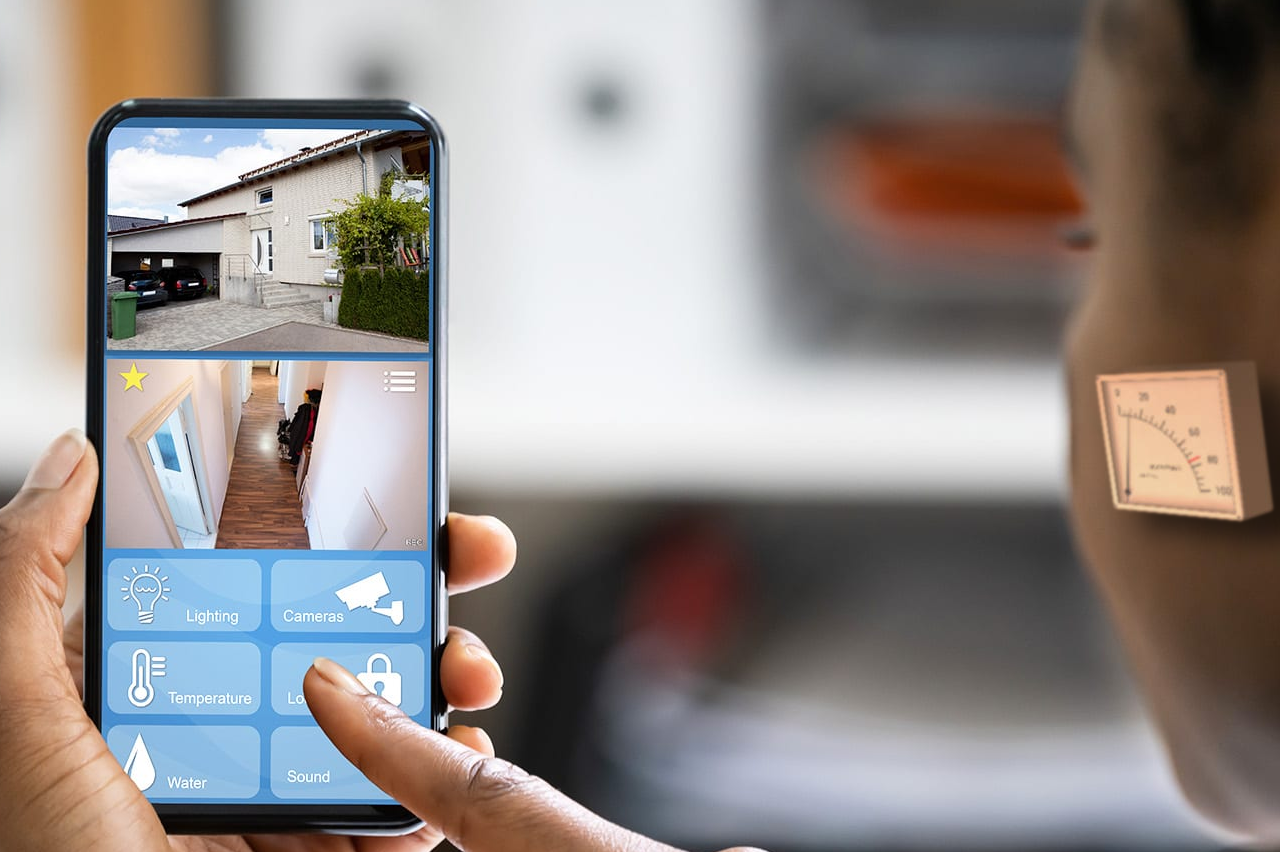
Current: mA 10
